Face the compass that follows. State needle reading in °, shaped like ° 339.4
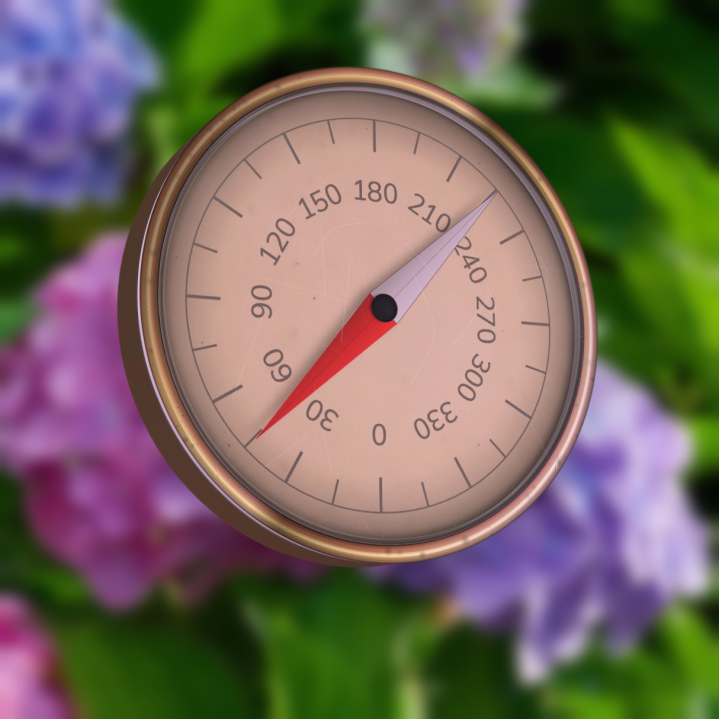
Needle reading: ° 45
